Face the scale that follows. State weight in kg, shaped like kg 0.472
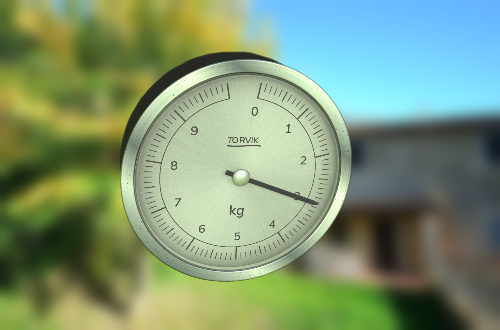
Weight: kg 3
